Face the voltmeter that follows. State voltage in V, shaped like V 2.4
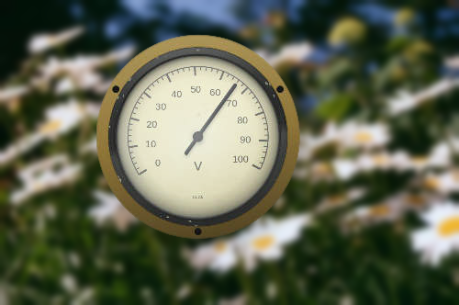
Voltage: V 66
